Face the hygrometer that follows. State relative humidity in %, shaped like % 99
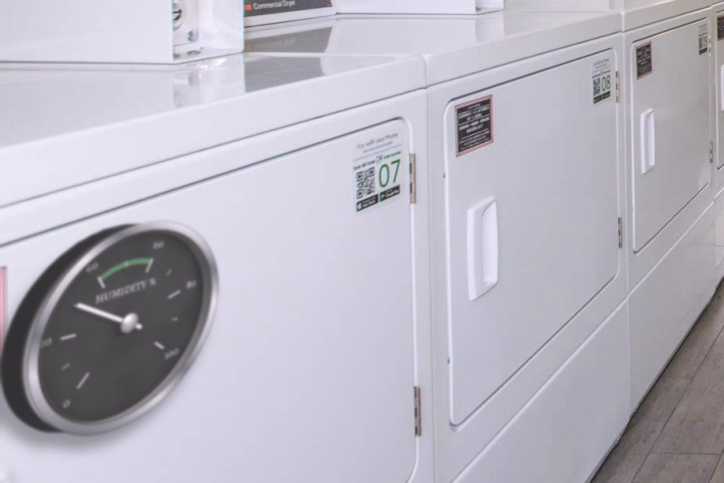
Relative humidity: % 30
